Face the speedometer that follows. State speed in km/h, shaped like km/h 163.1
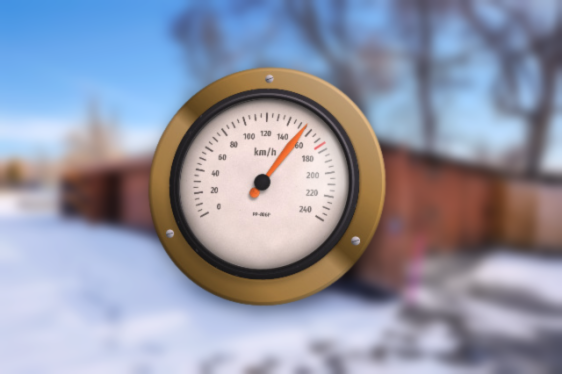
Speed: km/h 155
